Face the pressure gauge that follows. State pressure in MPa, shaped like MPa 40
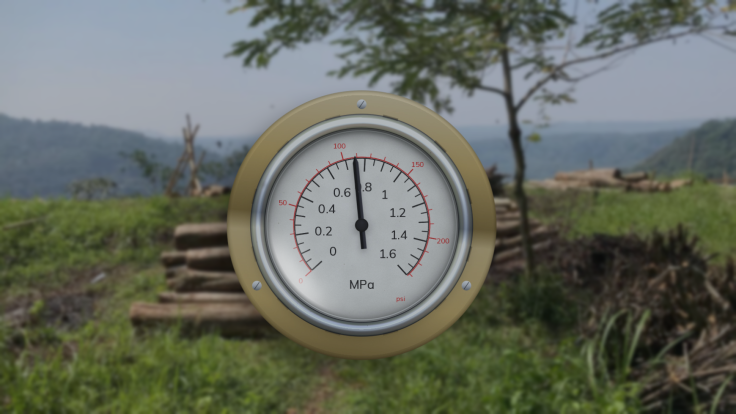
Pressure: MPa 0.75
